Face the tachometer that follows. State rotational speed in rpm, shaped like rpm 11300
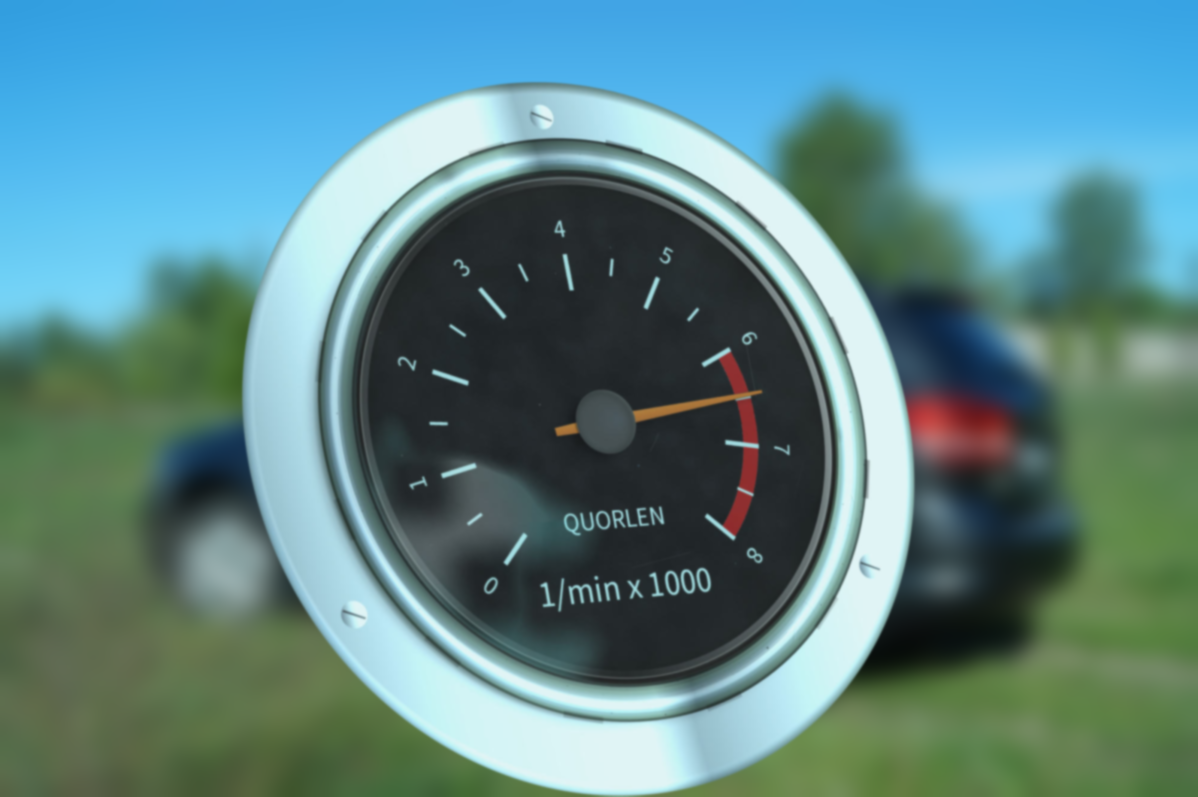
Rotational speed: rpm 6500
